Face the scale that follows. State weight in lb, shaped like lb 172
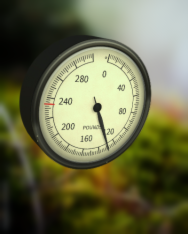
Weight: lb 130
